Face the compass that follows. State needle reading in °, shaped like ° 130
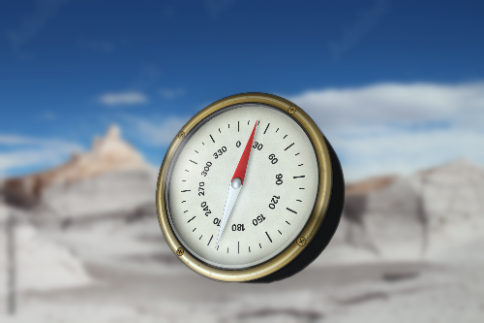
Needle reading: ° 20
